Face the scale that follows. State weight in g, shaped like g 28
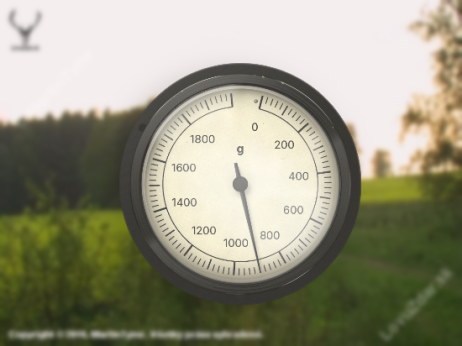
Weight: g 900
